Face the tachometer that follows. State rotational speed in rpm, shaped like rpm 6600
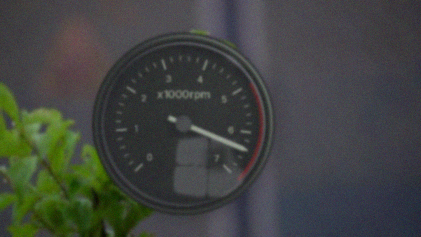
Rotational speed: rpm 6400
